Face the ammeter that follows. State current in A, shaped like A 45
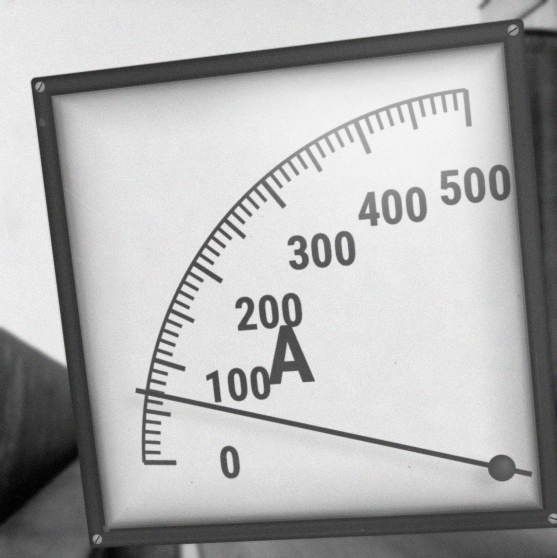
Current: A 70
